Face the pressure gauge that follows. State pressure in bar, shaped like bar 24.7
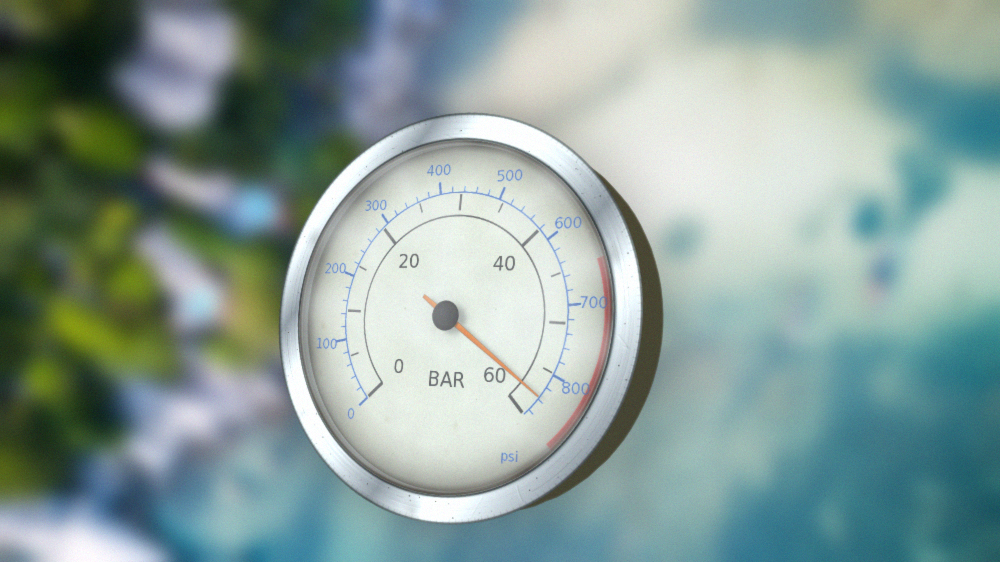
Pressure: bar 57.5
